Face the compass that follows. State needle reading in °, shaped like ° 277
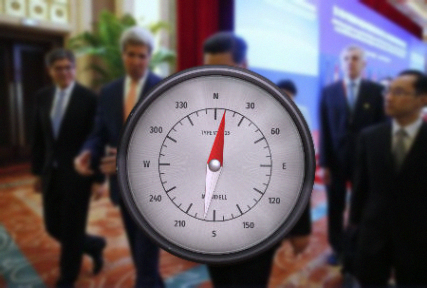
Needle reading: ° 10
